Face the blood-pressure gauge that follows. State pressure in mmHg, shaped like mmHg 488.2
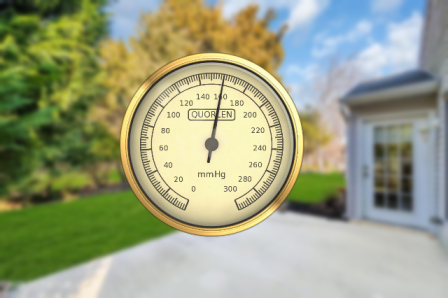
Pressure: mmHg 160
